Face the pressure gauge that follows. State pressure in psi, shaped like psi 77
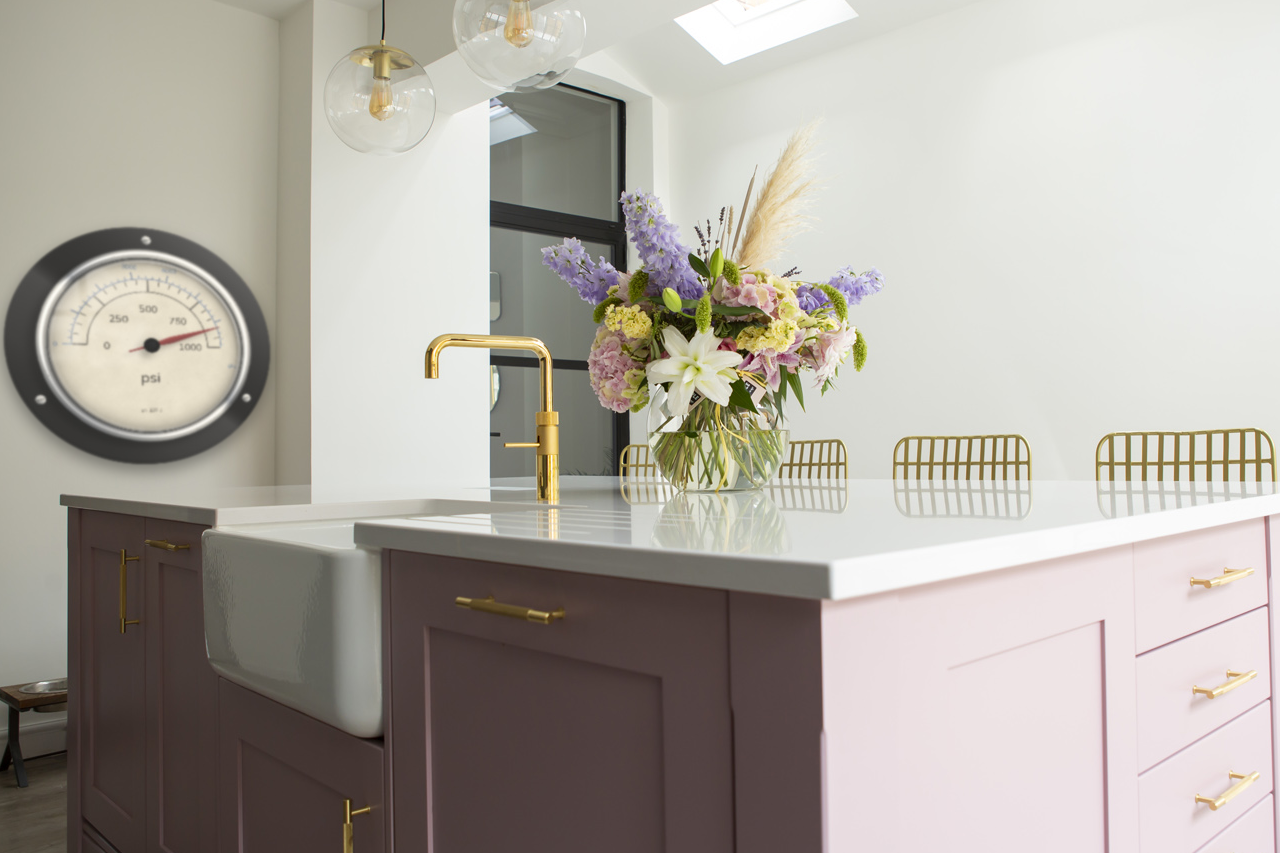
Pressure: psi 900
